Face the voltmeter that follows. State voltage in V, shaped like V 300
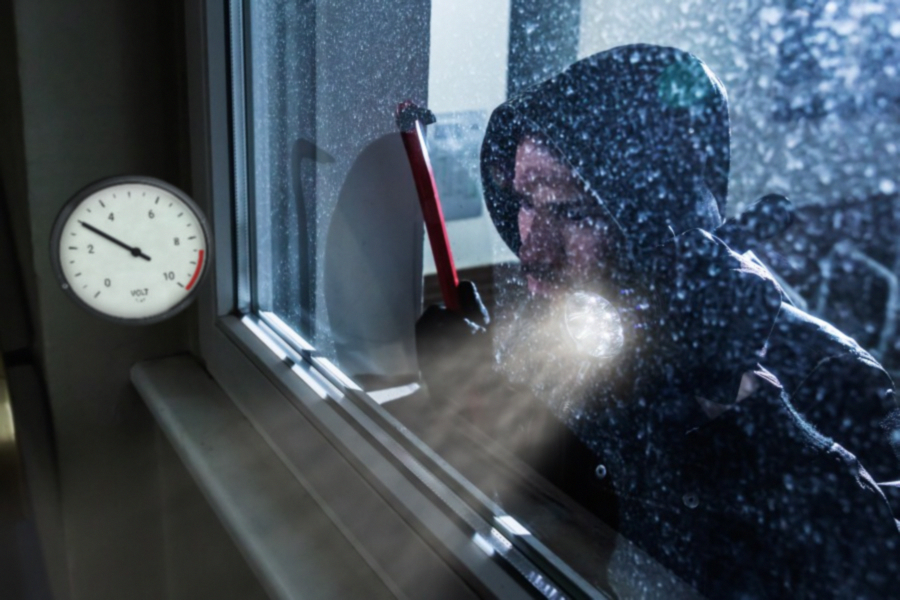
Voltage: V 3
